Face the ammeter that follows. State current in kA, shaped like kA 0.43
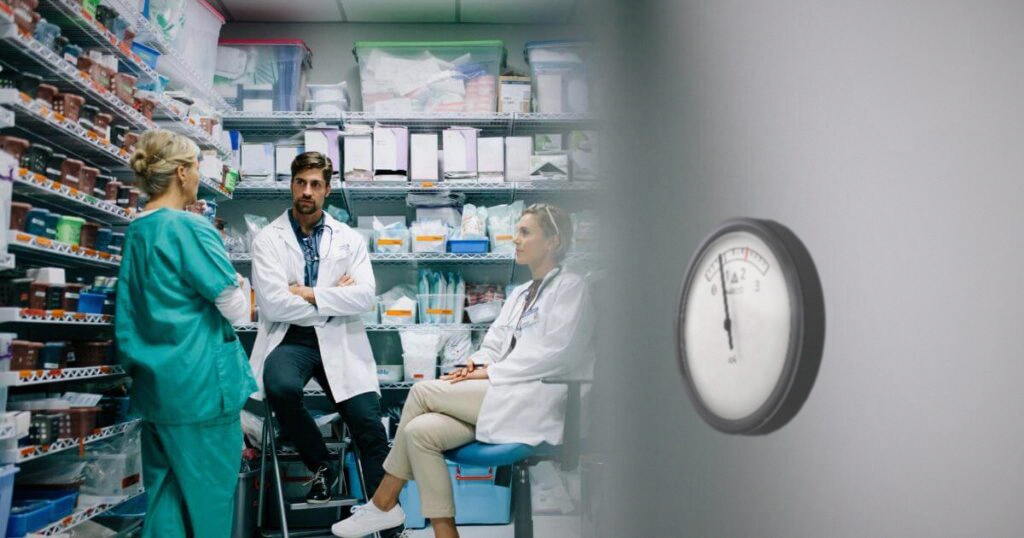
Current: kA 1
